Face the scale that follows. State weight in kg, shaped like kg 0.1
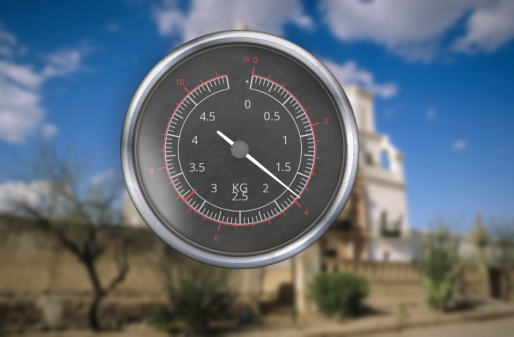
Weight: kg 1.75
